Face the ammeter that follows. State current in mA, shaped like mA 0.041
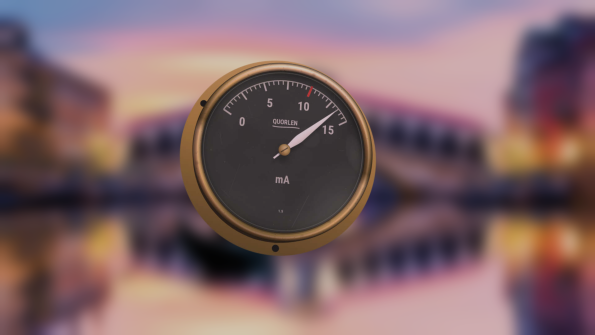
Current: mA 13.5
